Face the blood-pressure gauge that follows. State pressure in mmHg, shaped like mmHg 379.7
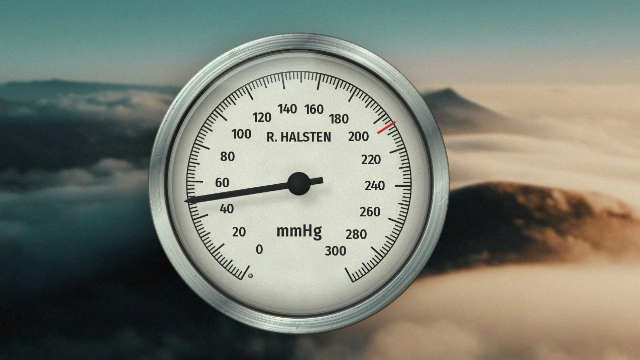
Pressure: mmHg 50
